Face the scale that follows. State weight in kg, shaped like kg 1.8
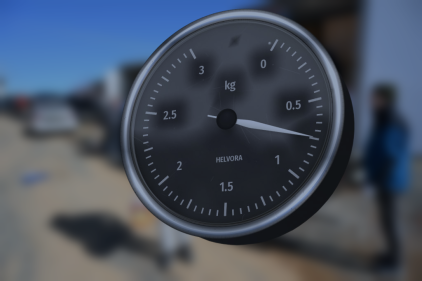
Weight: kg 0.75
